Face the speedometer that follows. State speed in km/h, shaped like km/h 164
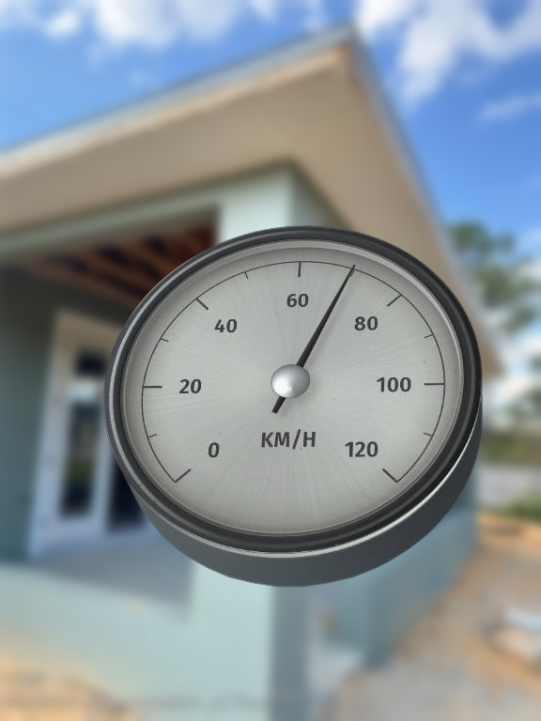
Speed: km/h 70
